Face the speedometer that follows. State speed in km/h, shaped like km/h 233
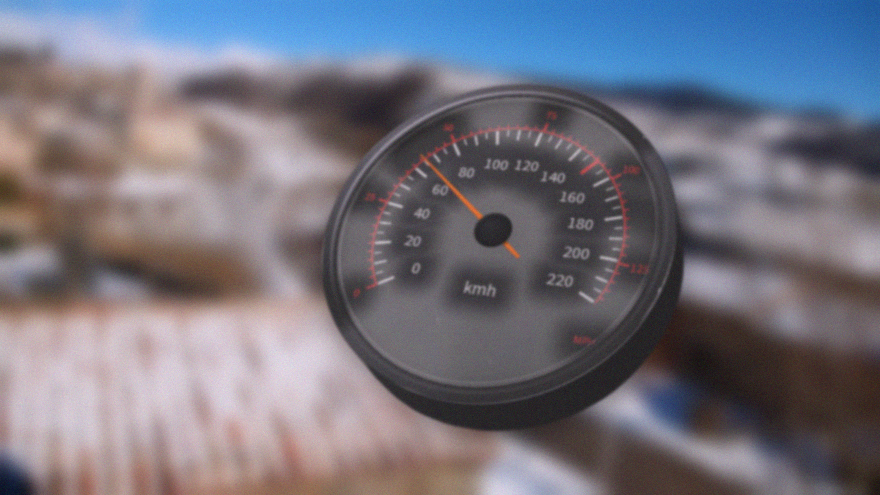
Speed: km/h 65
